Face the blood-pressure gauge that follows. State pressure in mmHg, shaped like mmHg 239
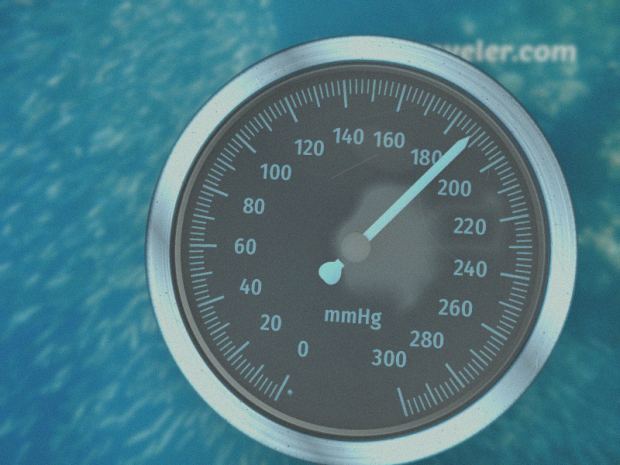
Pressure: mmHg 188
